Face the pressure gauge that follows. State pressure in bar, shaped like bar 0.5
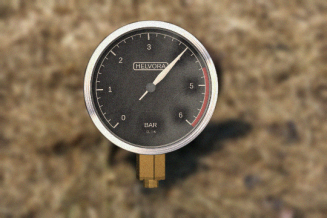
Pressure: bar 4
